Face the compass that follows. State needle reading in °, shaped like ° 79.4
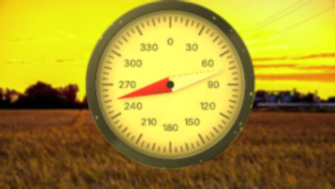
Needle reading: ° 255
